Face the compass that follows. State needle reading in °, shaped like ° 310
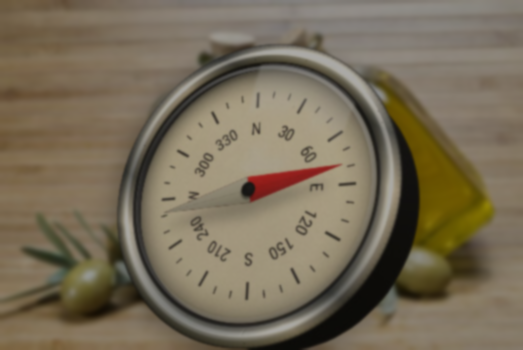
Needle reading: ° 80
